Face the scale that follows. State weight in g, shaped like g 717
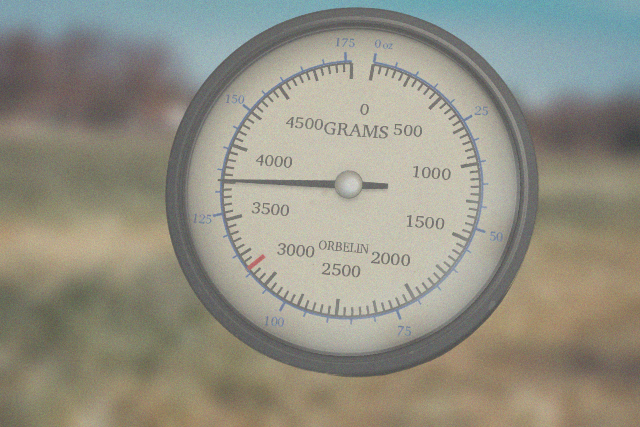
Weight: g 3750
